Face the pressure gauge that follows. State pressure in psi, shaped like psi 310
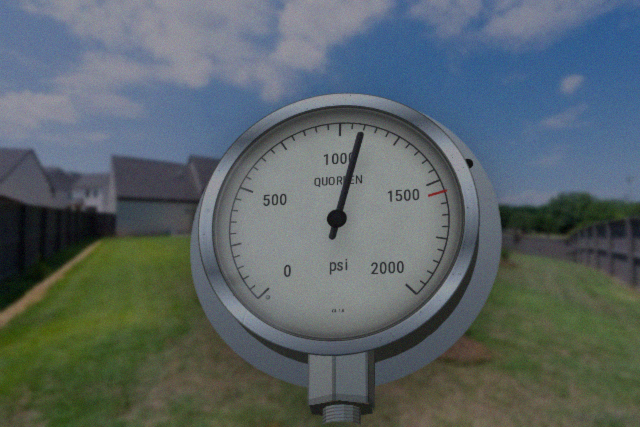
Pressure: psi 1100
